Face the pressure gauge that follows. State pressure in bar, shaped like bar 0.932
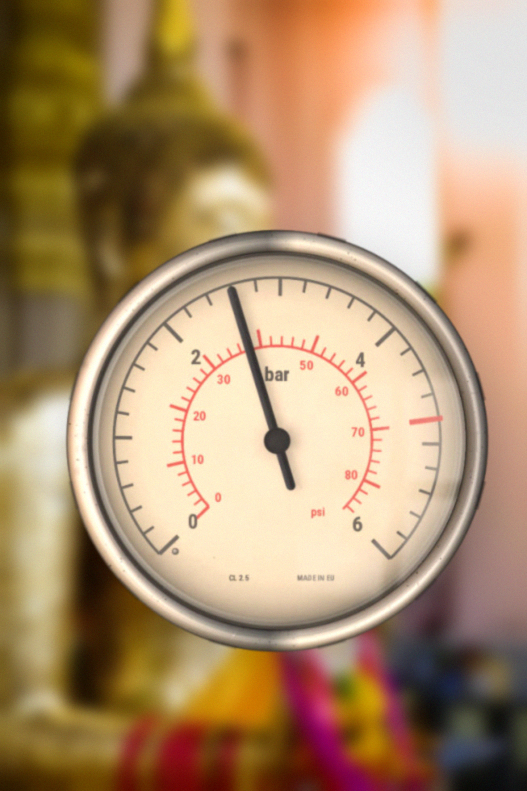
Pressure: bar 2.6
